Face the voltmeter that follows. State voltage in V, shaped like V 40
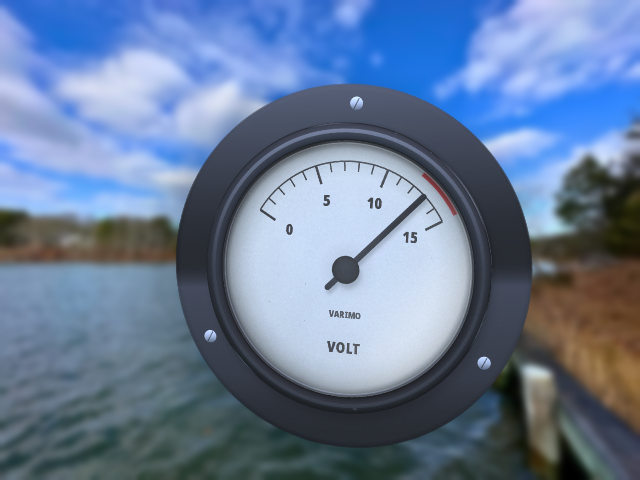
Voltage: V 13
